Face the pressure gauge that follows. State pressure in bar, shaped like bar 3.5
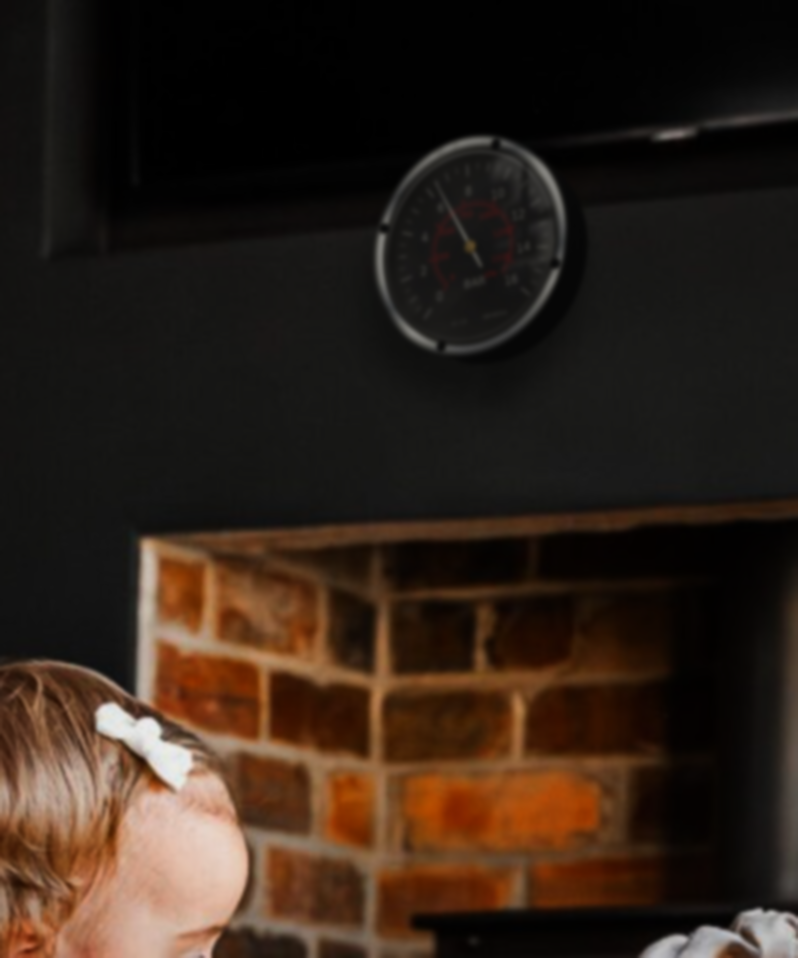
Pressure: bar 6.5
